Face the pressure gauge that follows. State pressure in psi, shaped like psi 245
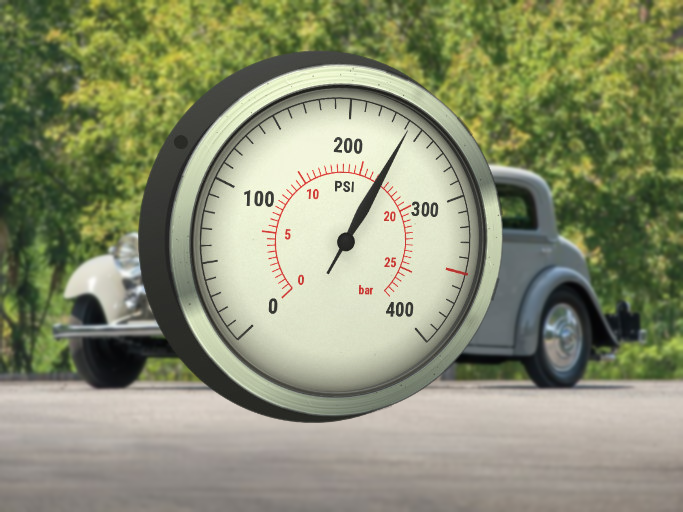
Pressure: psi 240
